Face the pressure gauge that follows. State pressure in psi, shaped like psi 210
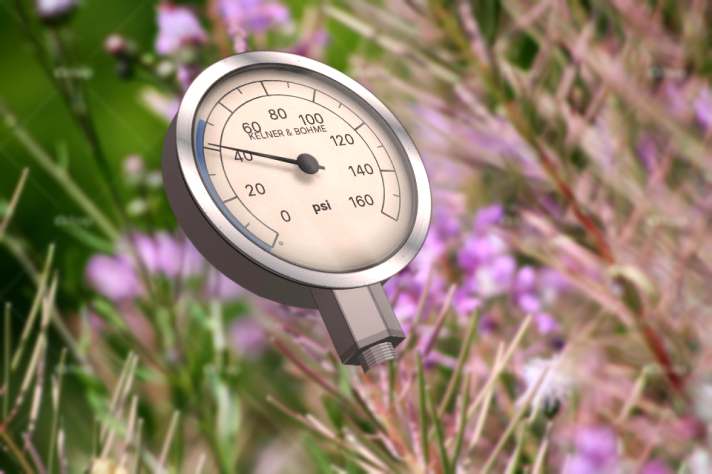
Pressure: psi 40
